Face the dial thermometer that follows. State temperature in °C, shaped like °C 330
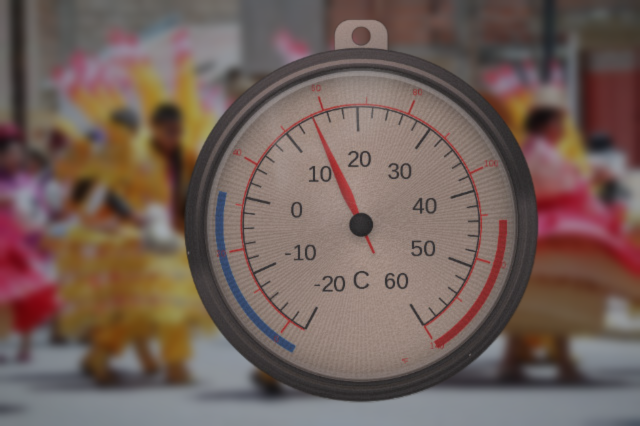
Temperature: °C 14
